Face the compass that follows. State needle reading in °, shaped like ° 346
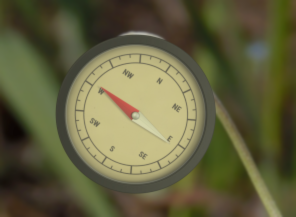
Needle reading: ° 275
